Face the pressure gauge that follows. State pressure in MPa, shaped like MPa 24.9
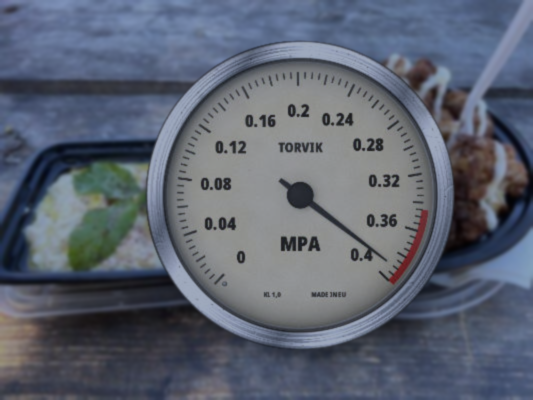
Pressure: MPa 0.39
